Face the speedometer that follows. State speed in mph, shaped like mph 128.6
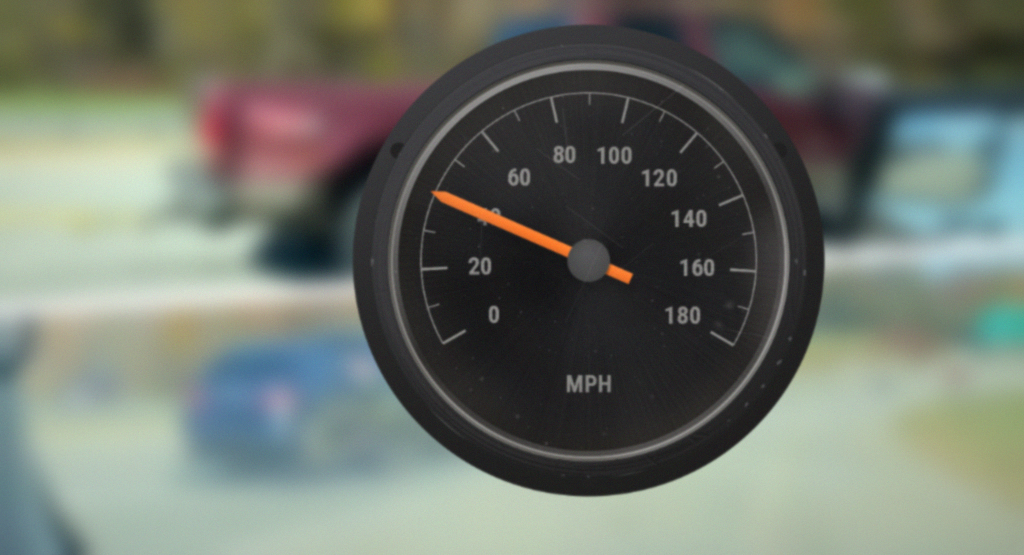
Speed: mph 40
